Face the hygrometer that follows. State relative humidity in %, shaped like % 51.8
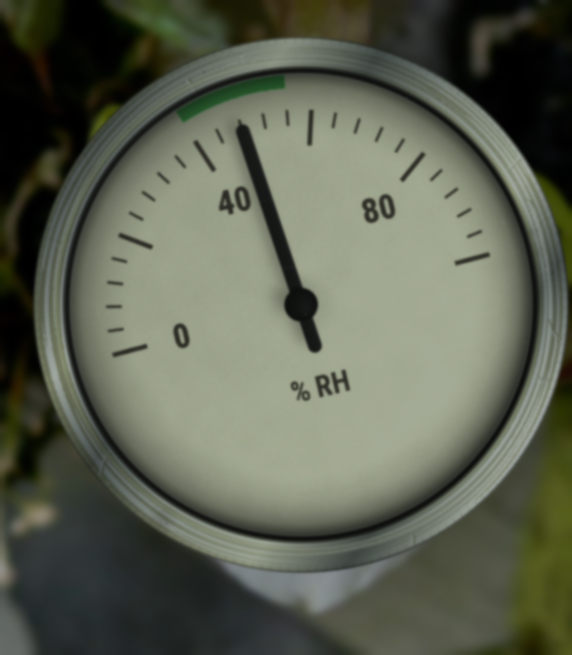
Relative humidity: % 48
